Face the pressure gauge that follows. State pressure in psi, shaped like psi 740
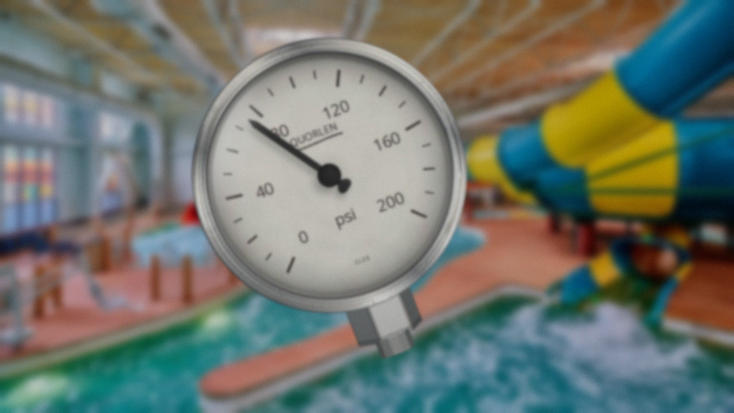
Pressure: psi 75
